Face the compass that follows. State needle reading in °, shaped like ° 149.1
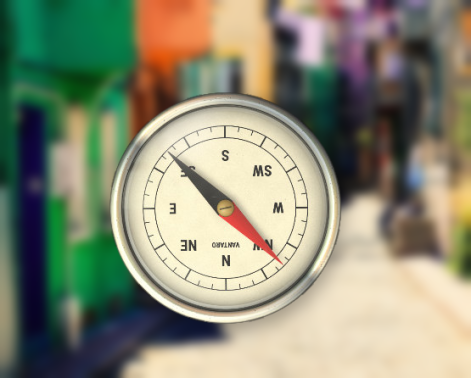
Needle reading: ° 315
